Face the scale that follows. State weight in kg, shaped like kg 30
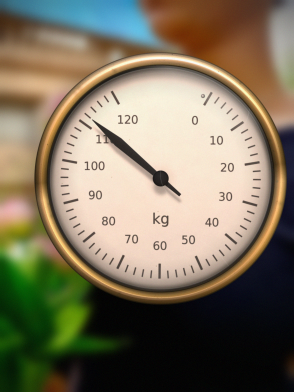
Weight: kg 112
